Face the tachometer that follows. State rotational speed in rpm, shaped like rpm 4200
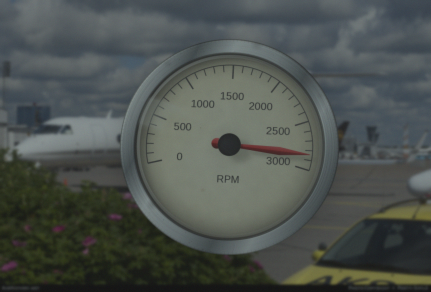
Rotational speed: rpm 2850
